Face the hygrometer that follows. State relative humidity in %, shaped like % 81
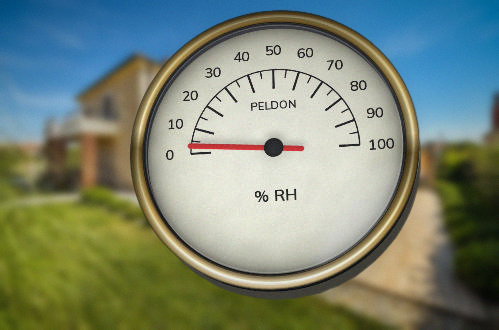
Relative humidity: % 2.5
